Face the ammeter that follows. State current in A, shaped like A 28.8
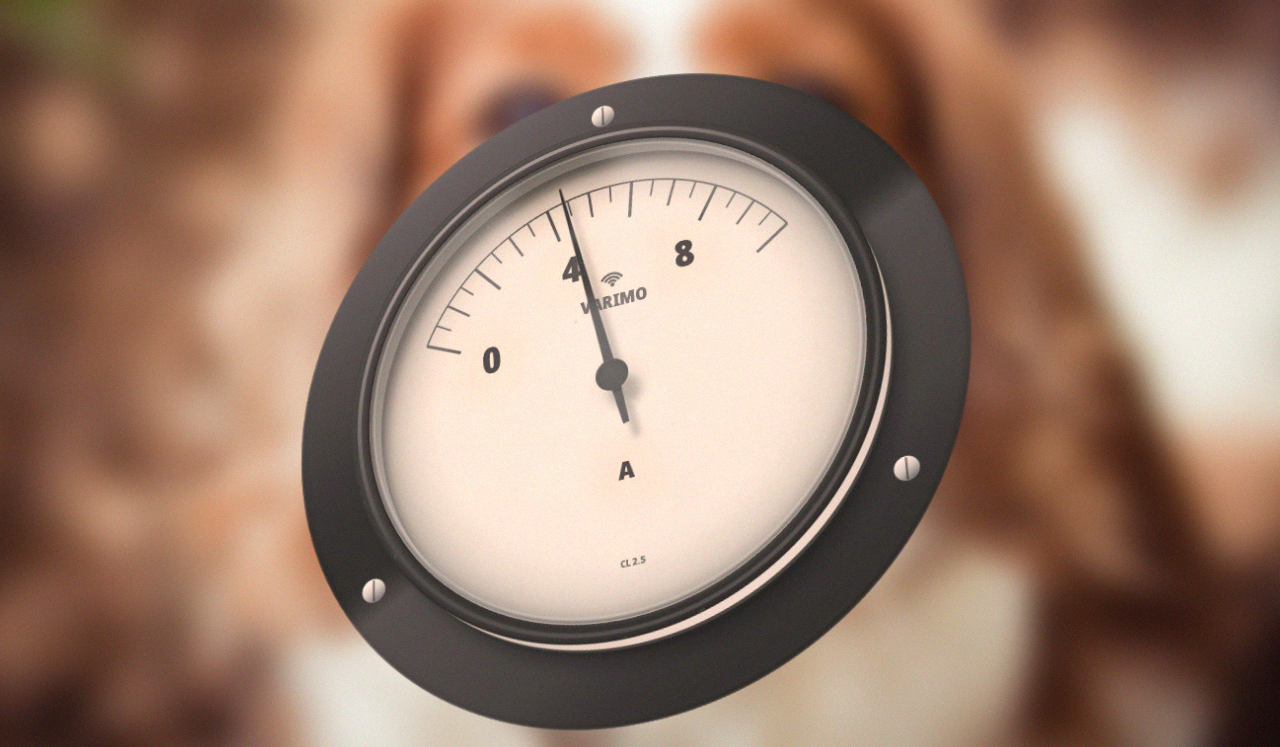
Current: A 4.5
